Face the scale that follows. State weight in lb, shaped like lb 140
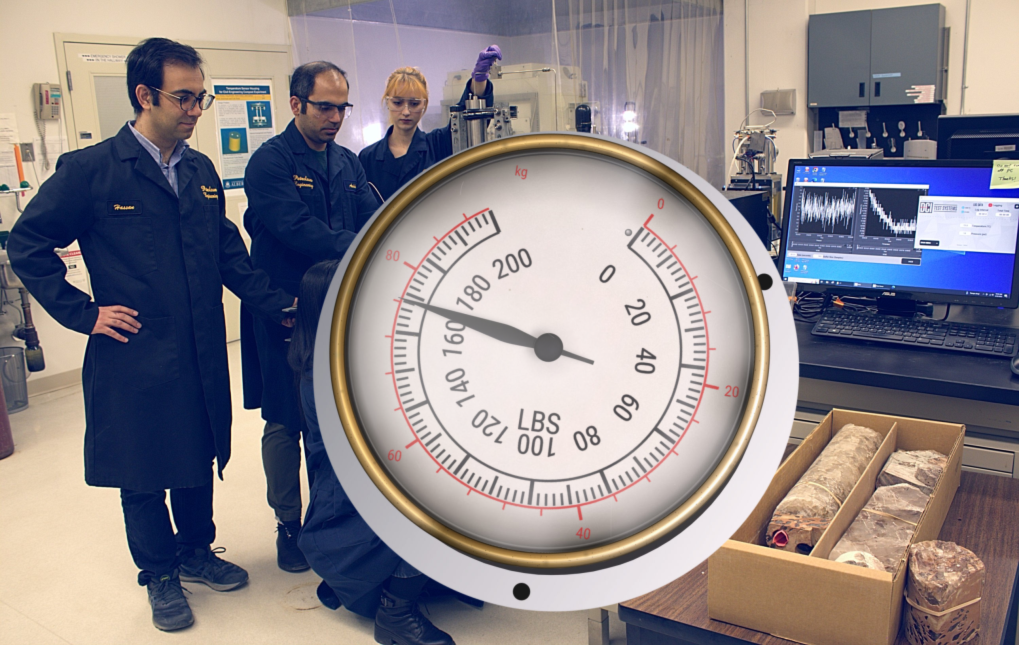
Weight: lb 168
